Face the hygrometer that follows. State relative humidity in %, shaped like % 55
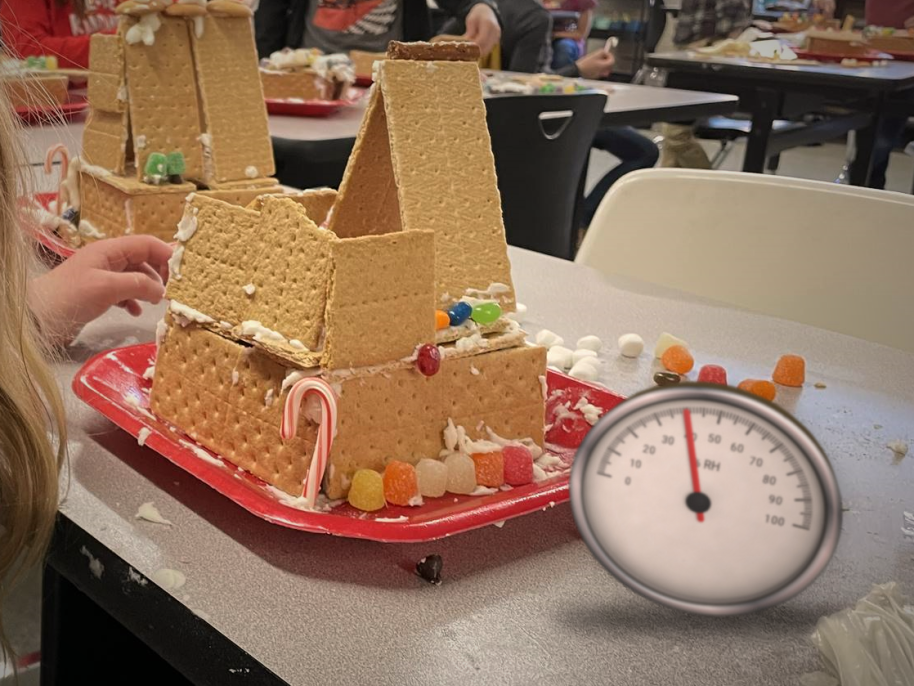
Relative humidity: % 40
